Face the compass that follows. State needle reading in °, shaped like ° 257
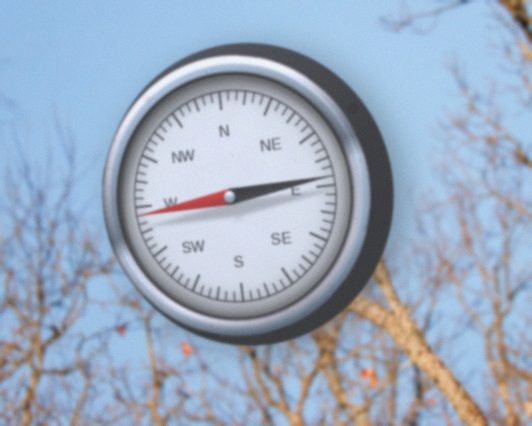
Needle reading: ° 265
